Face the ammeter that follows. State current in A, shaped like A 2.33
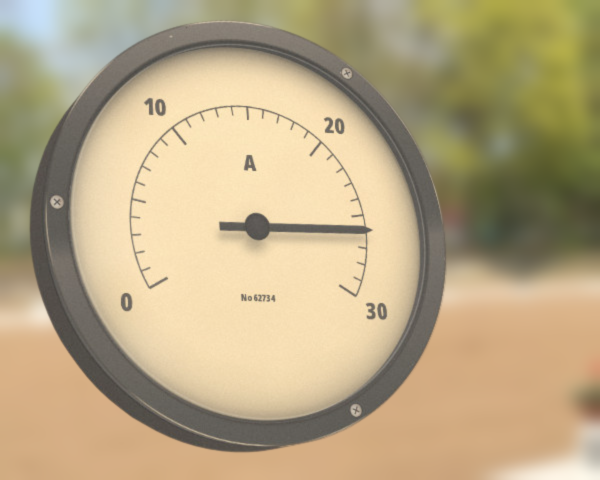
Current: A 26
